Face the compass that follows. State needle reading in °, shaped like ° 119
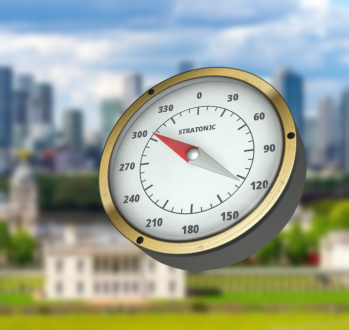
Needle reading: ° 305
